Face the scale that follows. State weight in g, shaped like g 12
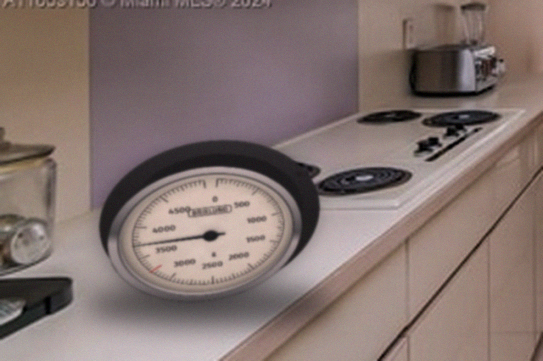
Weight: g 3750
